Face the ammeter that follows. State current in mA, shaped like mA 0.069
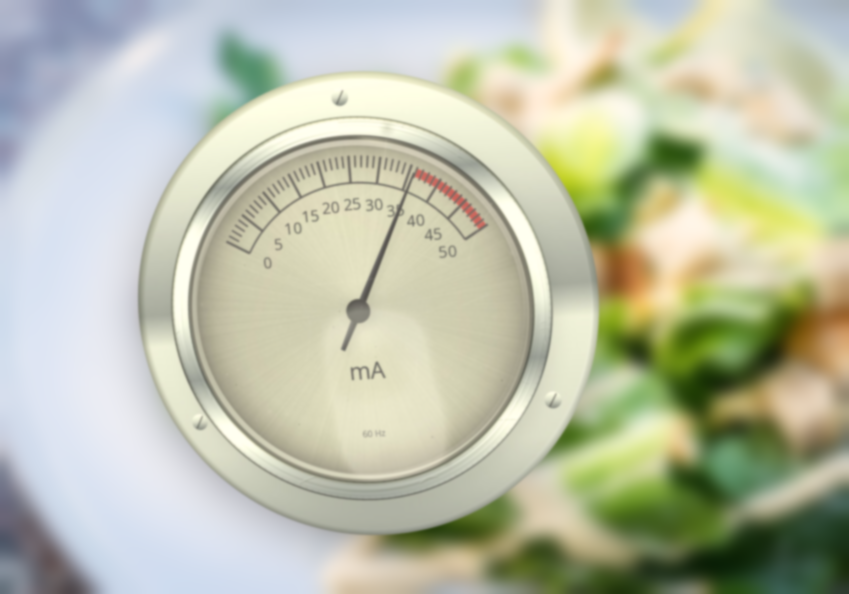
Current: mA 36
